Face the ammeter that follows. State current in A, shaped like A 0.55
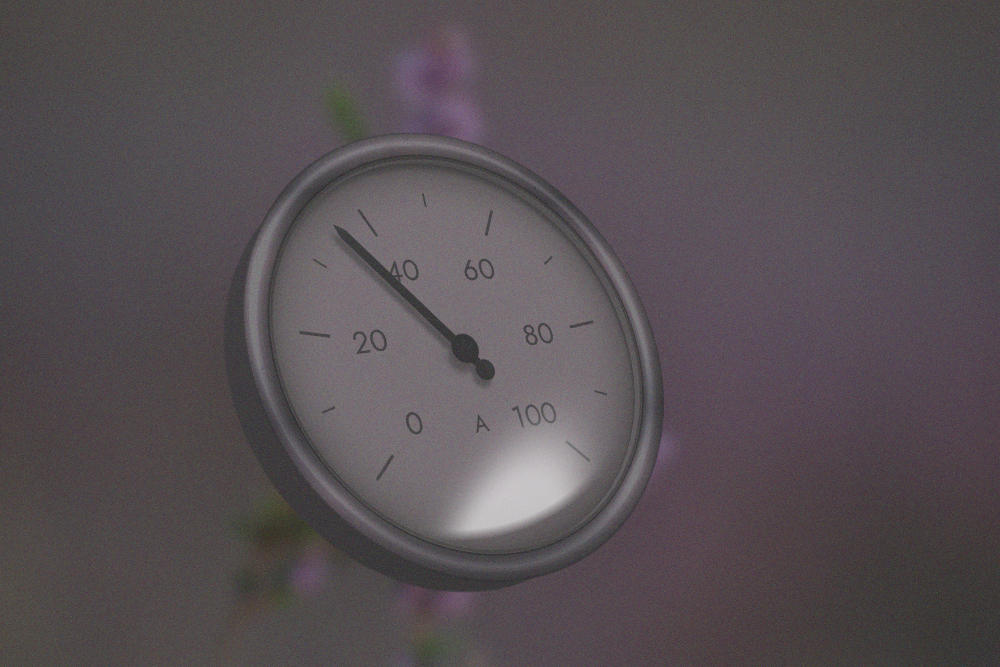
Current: A 35
